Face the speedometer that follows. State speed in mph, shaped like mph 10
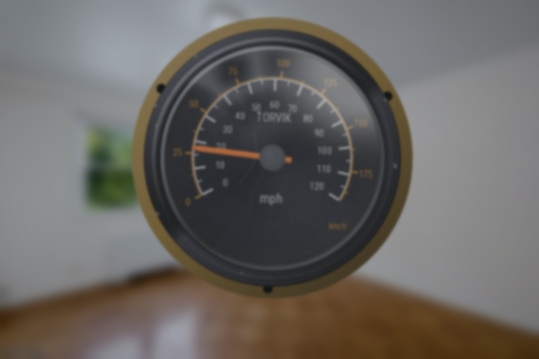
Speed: mph 17.5
